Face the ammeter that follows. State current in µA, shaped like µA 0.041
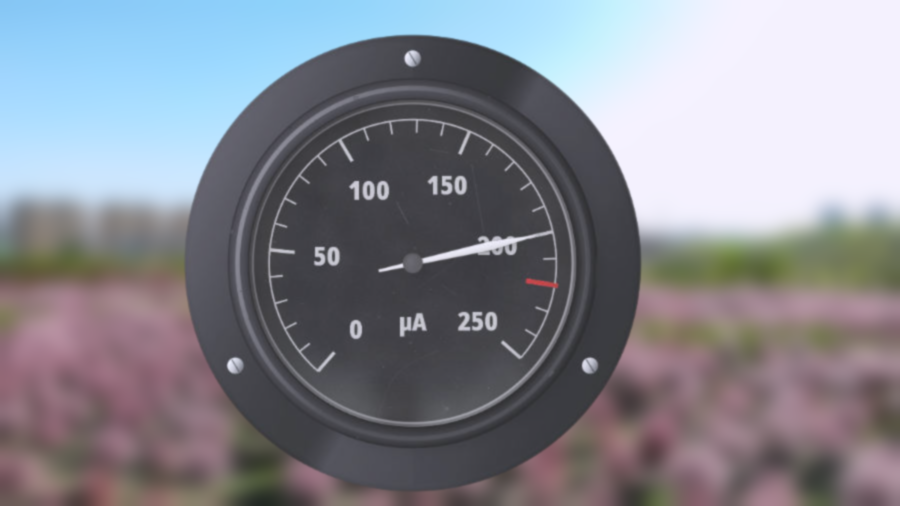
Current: µA 200
